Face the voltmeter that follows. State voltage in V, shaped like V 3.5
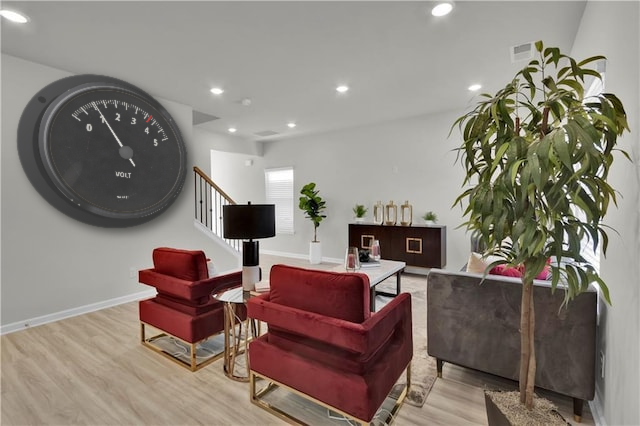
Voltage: V 1
